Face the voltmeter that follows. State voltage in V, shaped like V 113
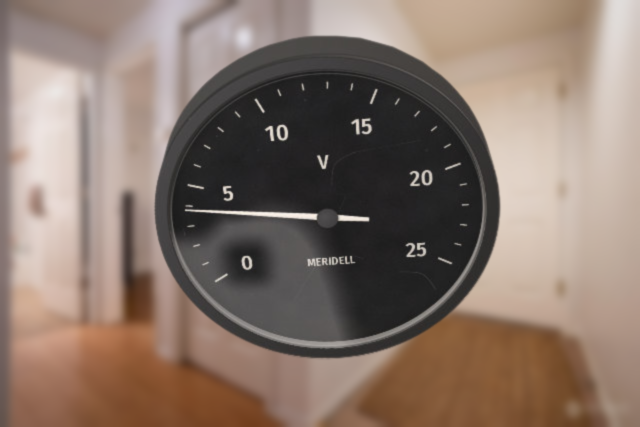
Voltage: V 4
